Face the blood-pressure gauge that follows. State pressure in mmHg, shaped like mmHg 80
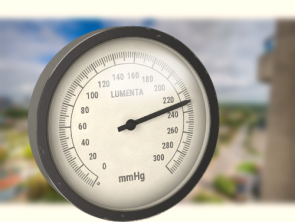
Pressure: mmHg 230
